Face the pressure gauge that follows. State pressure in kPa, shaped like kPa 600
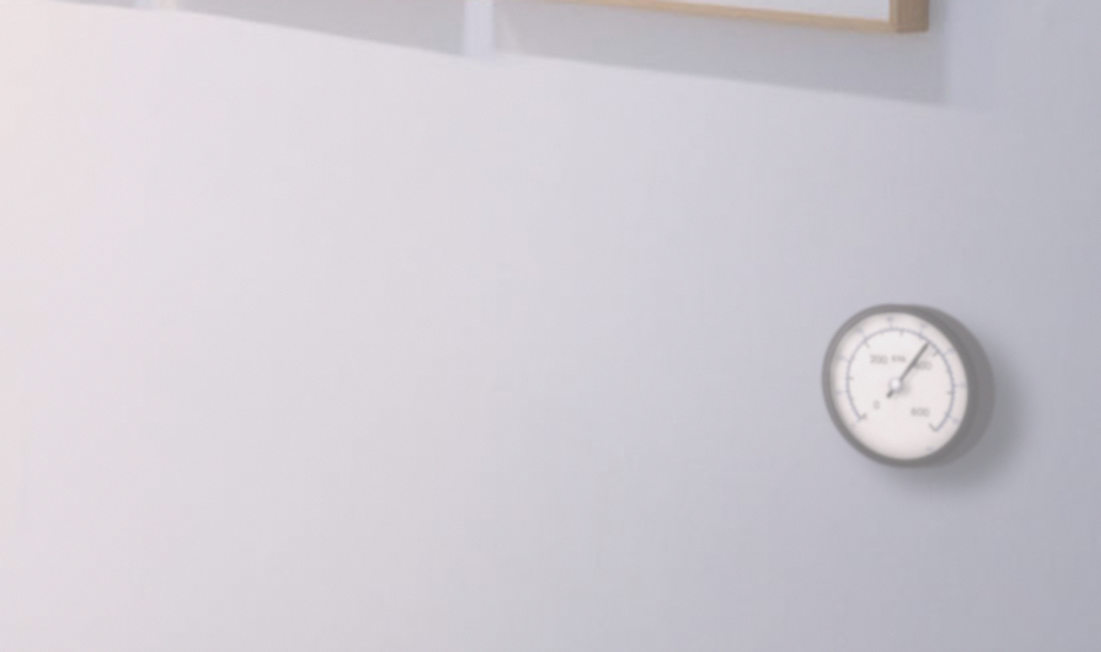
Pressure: kPa 375
